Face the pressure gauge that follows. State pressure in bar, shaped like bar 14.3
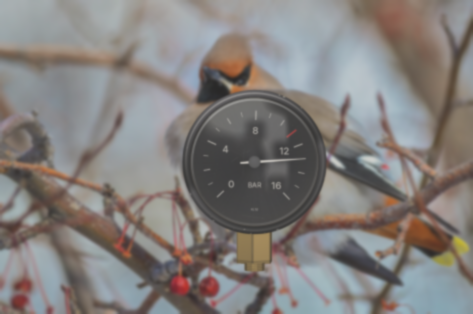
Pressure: bar 13
